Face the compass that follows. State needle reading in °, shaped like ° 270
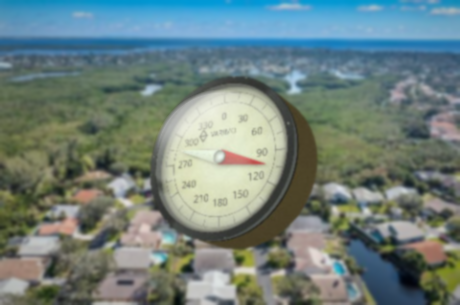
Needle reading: ° 105
